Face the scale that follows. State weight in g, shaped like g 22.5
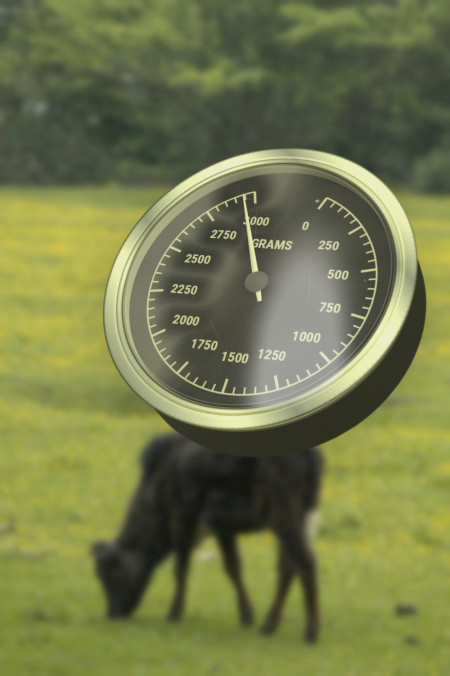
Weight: g 2950
